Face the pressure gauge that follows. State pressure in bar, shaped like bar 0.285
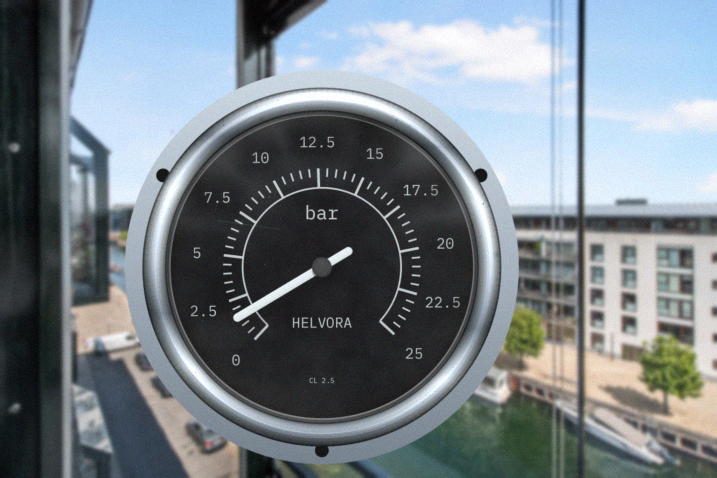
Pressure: bar 1.5
